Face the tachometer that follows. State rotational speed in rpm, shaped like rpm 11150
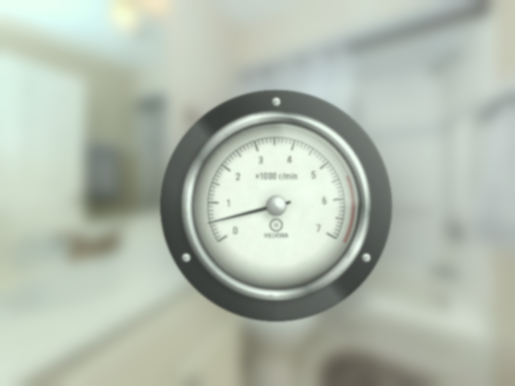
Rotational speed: rpm 500
